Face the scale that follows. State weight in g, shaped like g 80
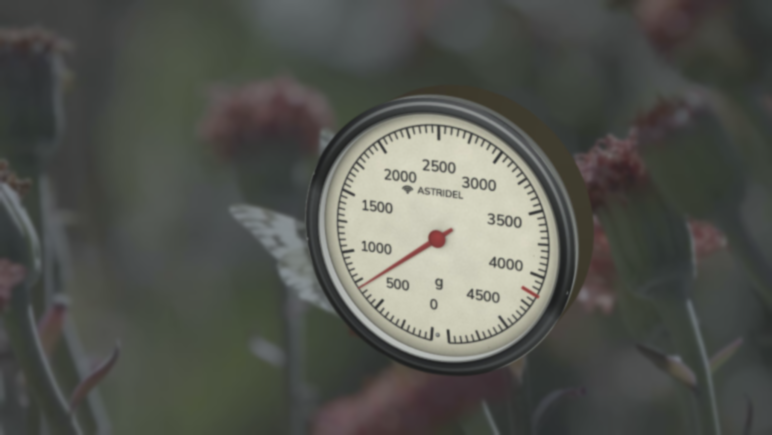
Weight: g 700
